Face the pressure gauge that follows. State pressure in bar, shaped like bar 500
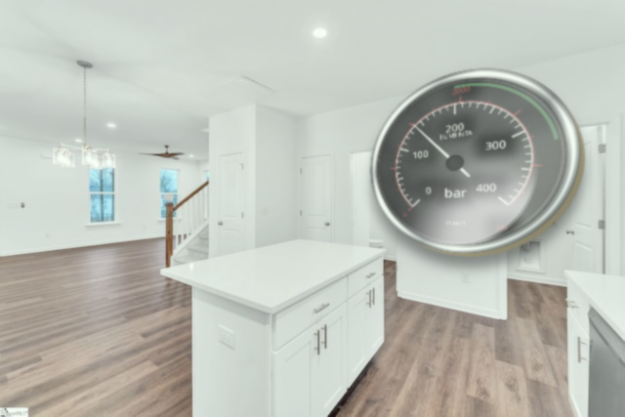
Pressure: bar 140
